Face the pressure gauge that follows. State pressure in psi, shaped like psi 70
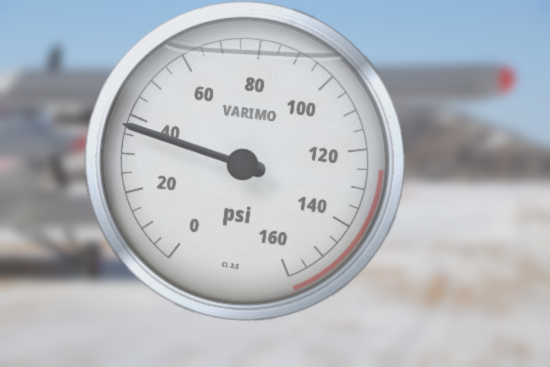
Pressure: psi 37.5
